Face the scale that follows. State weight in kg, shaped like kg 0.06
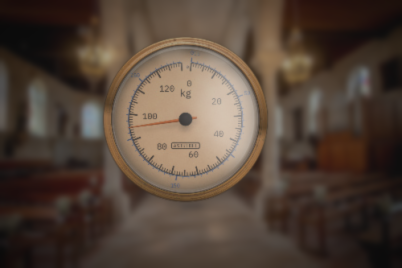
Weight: kg 95
